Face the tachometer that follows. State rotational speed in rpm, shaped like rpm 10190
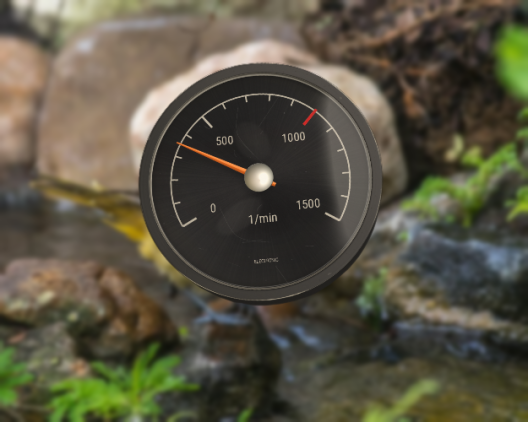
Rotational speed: rpm 350
